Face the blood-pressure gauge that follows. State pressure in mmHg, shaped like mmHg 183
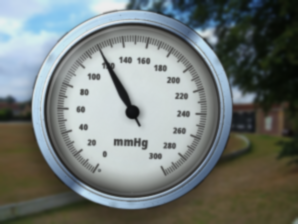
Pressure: mmHg 120
